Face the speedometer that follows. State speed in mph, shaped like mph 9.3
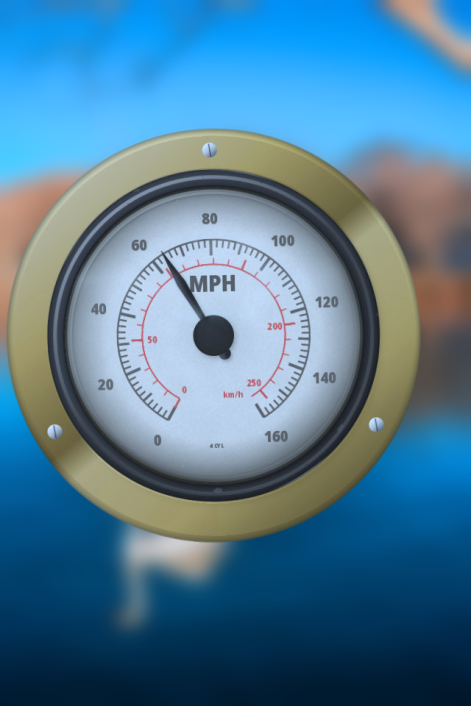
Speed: mph 64
